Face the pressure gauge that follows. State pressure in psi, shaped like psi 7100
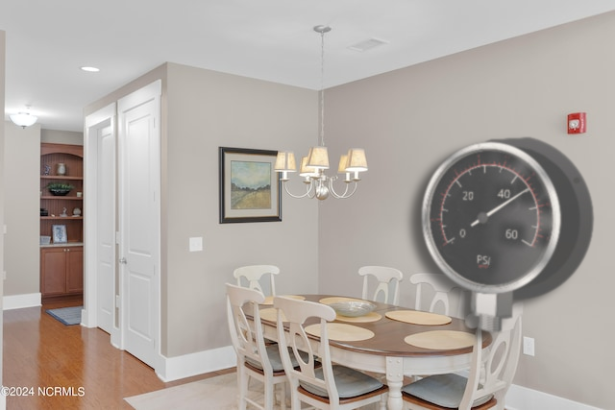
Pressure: psi 45
